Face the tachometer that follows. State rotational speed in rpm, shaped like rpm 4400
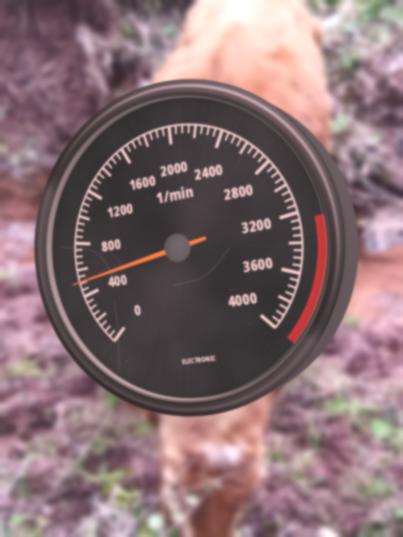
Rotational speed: rpm 500
